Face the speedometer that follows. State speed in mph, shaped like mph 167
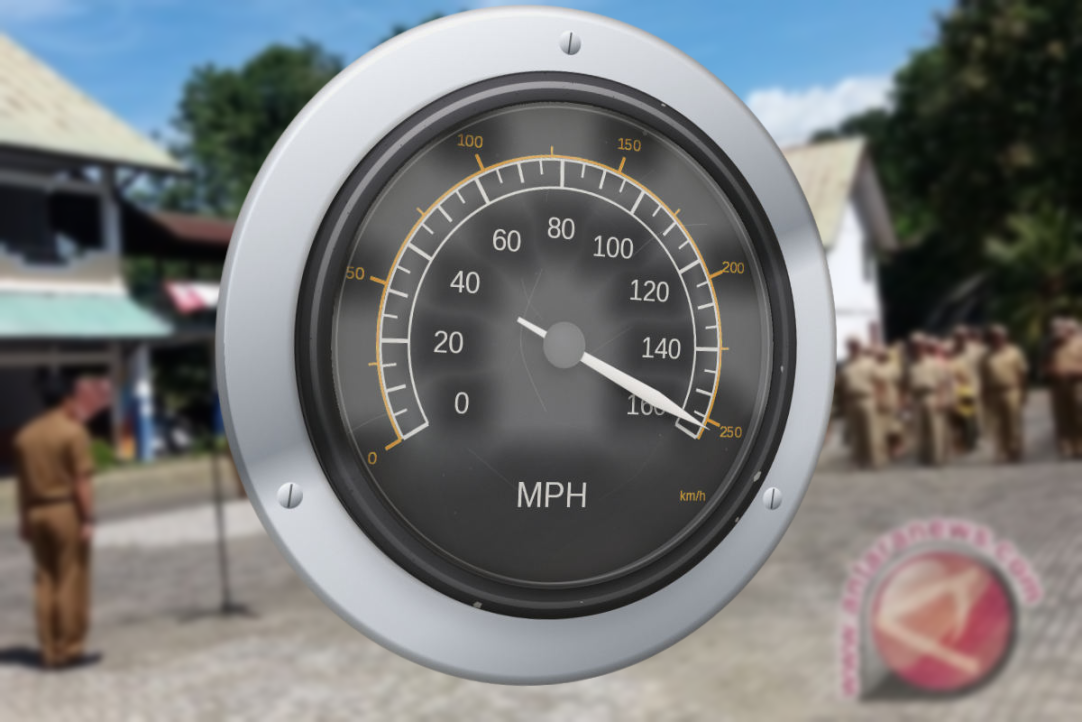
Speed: mph 157.5
